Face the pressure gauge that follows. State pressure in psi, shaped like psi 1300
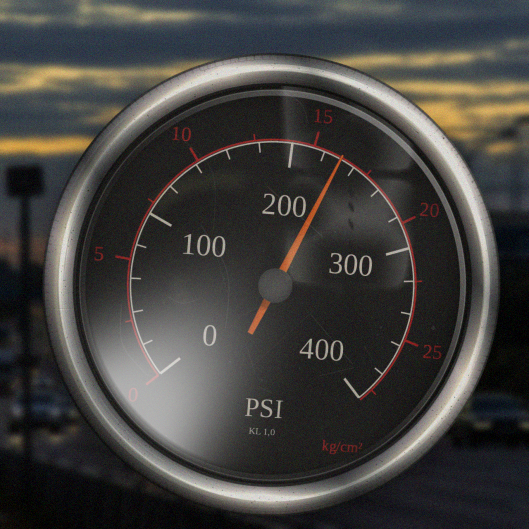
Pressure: psi 230
